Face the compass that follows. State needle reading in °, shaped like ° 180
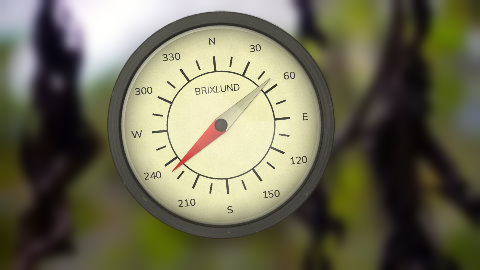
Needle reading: ° 232.5
